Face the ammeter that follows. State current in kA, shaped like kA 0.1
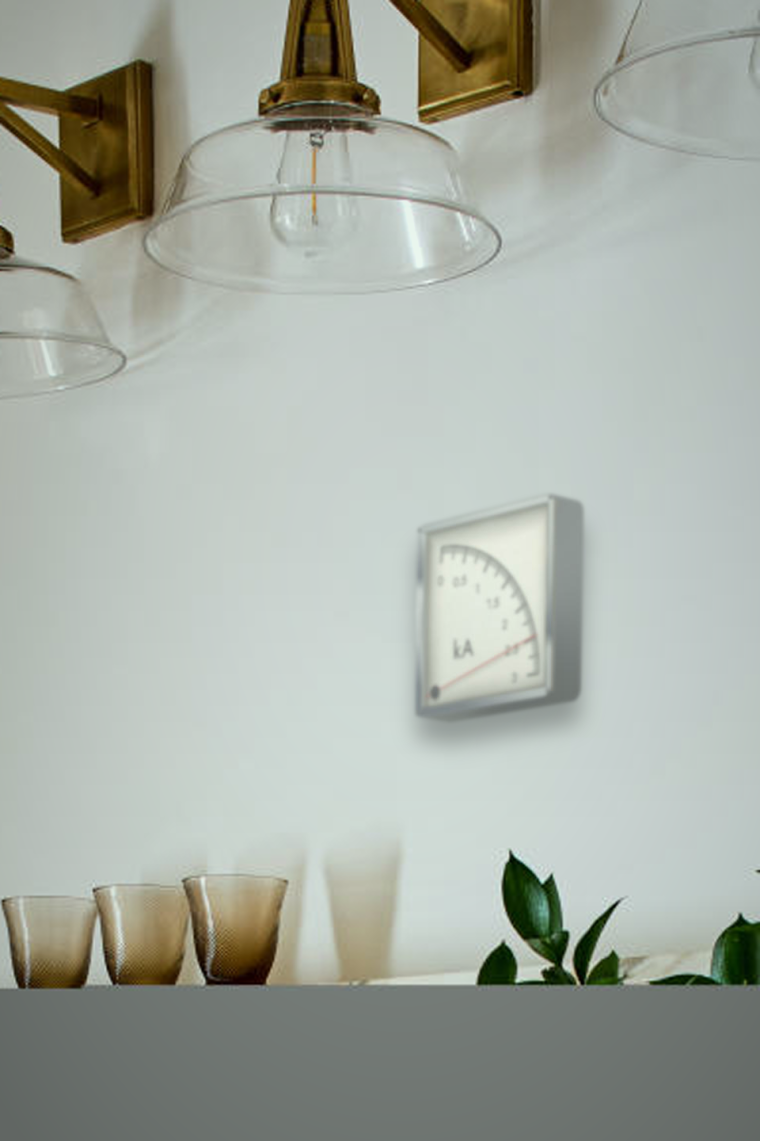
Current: kA 2.5
